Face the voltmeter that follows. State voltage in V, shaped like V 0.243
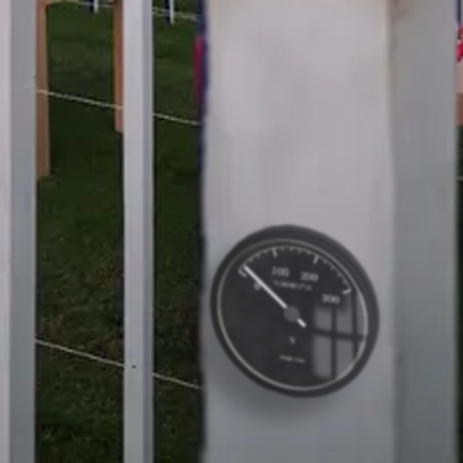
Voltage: V 20
